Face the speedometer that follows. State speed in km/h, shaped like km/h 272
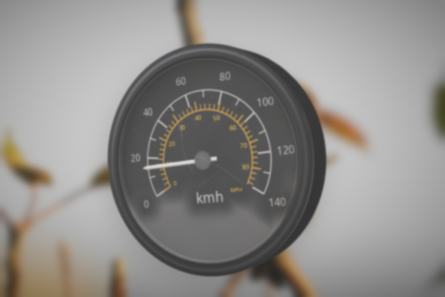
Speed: km/h 15
